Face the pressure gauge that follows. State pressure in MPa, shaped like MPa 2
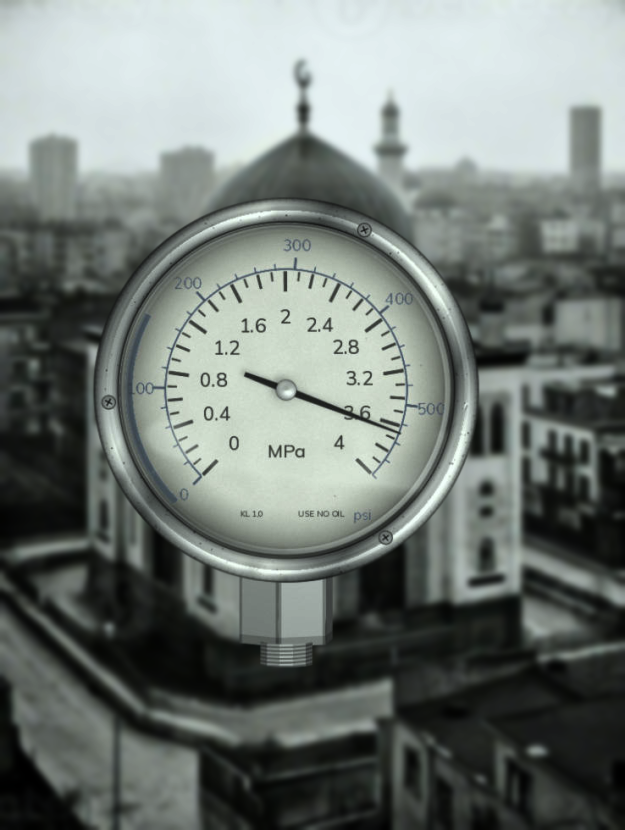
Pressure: MPa 3.65
